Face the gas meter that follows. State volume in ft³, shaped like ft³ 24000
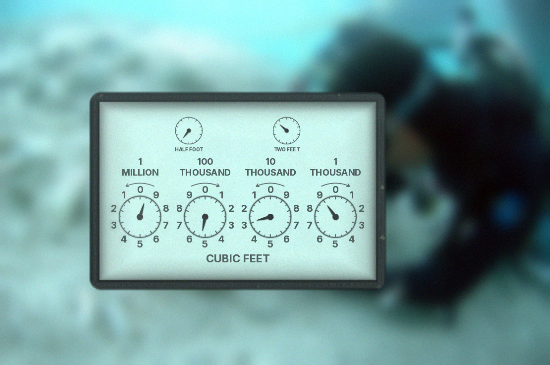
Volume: ft³ 952900
